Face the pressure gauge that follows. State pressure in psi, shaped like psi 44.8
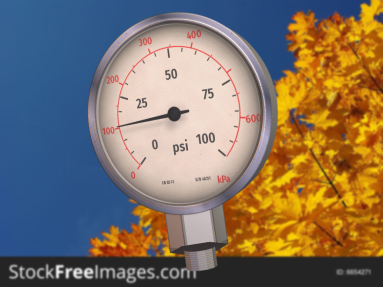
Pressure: psi 15
